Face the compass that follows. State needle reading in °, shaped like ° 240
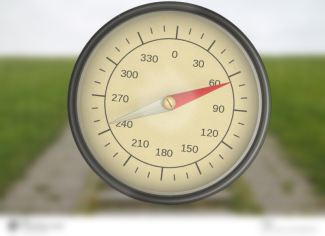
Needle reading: ° 65
